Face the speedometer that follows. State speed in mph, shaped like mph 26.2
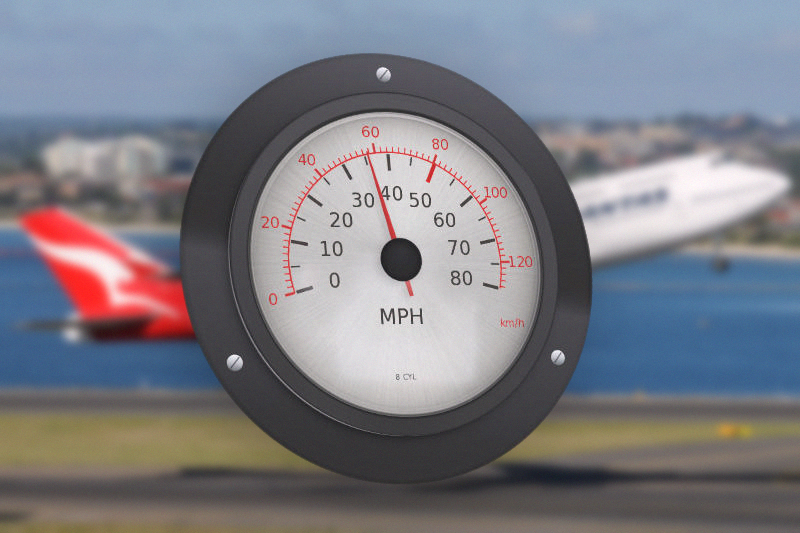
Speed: mph 35
